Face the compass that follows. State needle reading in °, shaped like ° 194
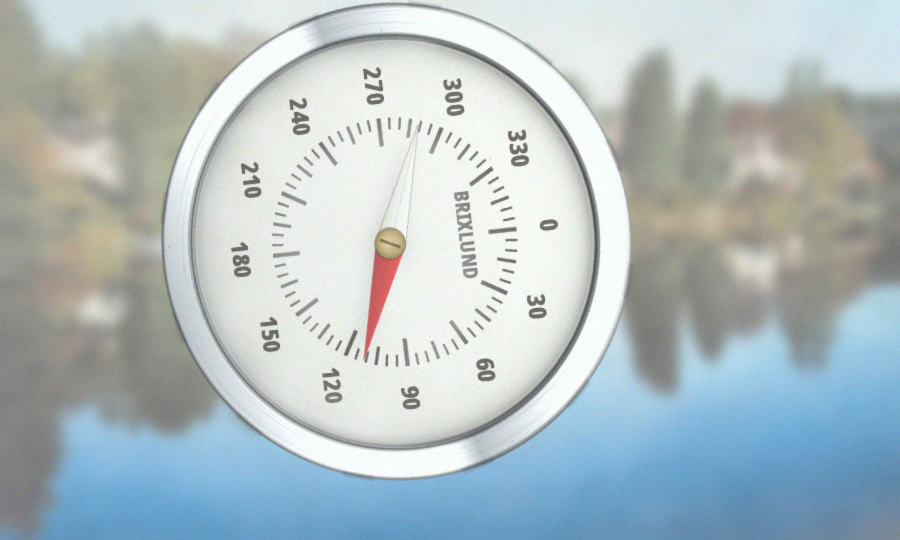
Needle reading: ° 110
